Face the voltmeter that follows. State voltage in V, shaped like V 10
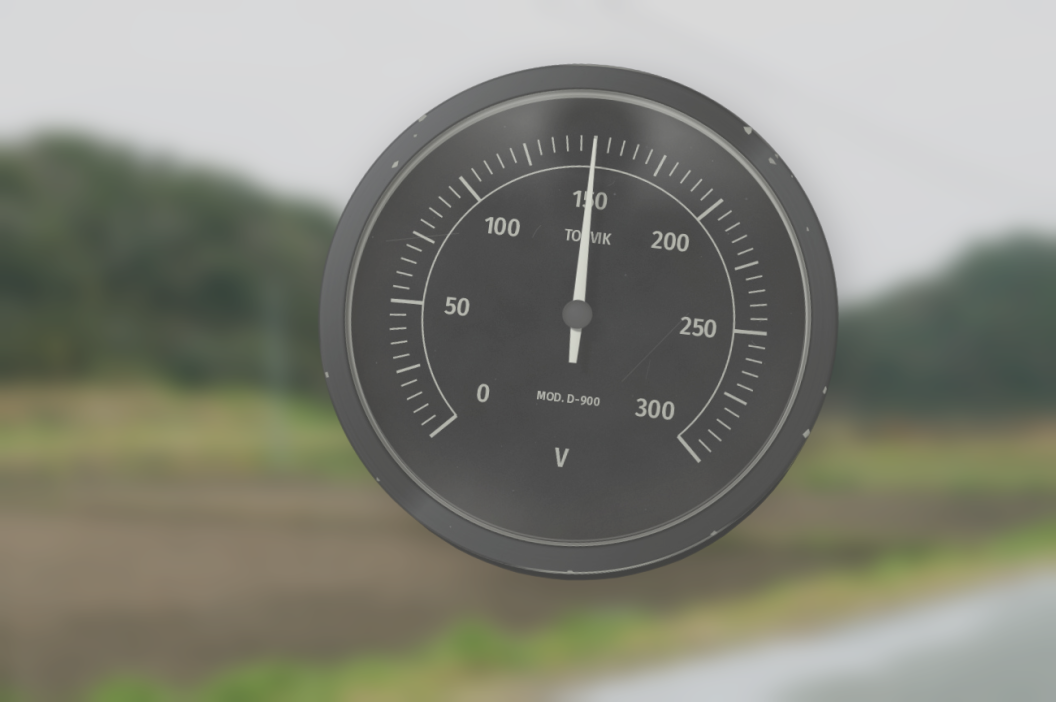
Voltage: V 150
